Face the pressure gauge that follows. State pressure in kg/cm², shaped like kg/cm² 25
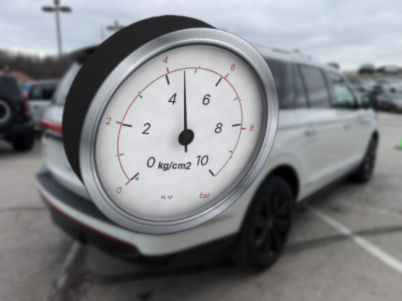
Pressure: kg/cm² 4.5
